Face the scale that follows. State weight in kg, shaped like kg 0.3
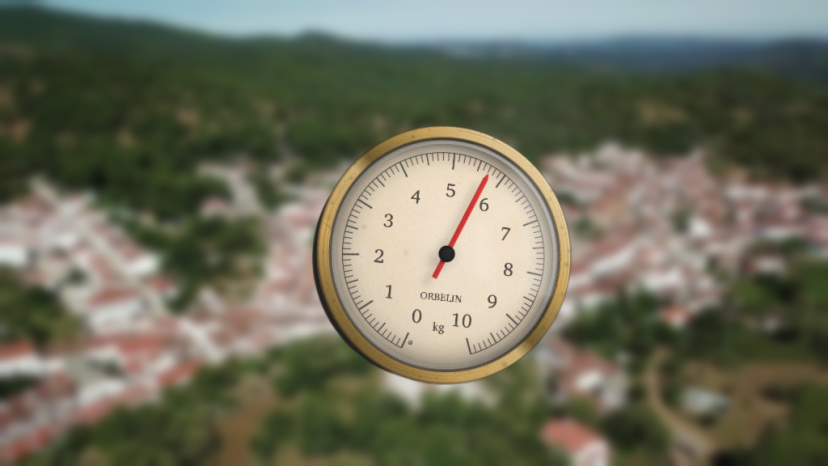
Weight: kg 5.7
